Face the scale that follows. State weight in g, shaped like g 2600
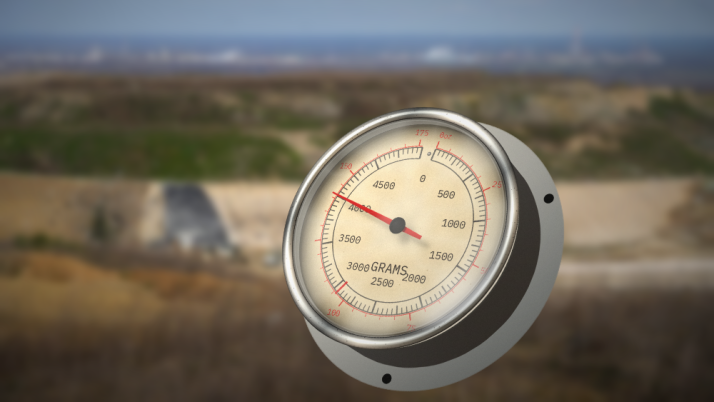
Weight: g 4000
